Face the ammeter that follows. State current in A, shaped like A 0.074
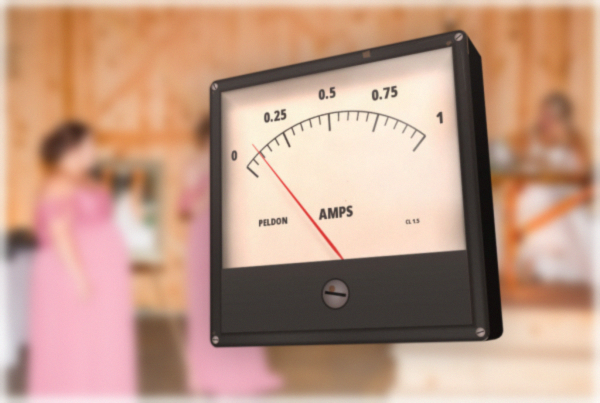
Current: A 0.1
